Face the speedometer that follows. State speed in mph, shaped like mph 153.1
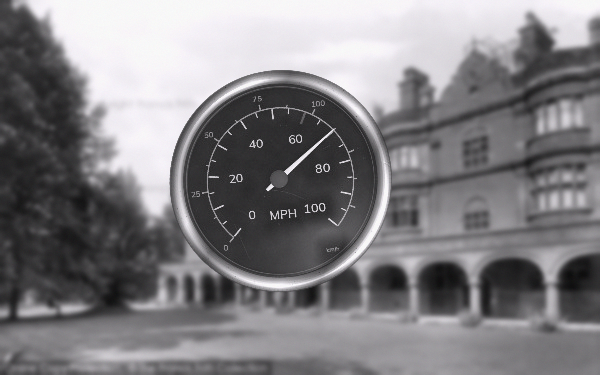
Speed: mph 70
